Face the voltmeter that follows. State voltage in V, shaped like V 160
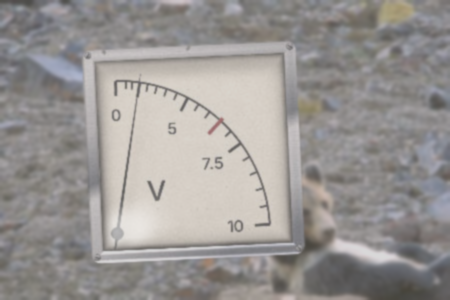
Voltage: V 2.5
